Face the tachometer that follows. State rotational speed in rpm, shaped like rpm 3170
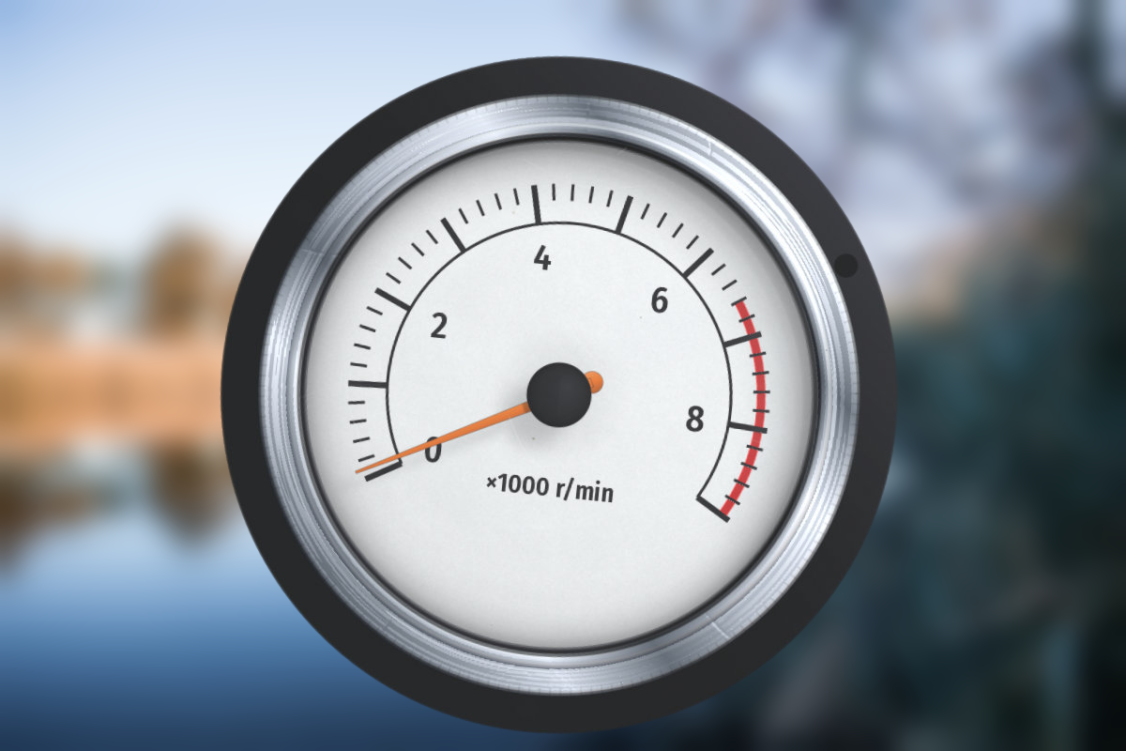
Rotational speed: rpm 100
